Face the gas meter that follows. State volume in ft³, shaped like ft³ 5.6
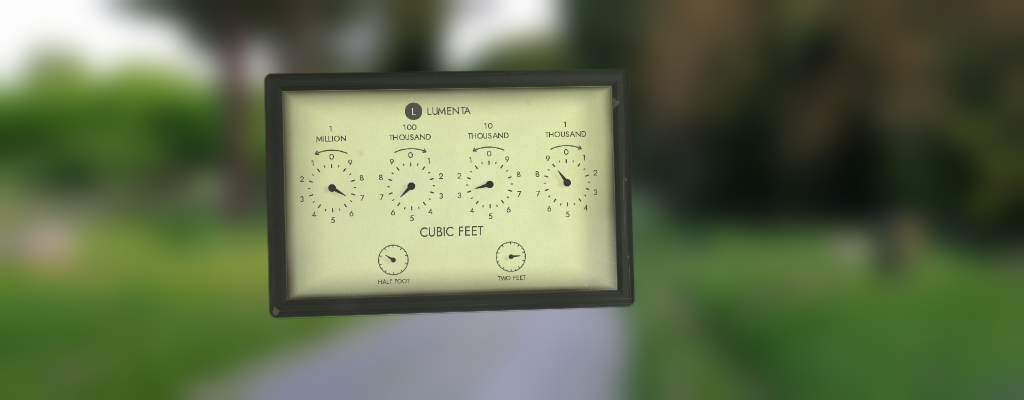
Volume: ft³ 662900
